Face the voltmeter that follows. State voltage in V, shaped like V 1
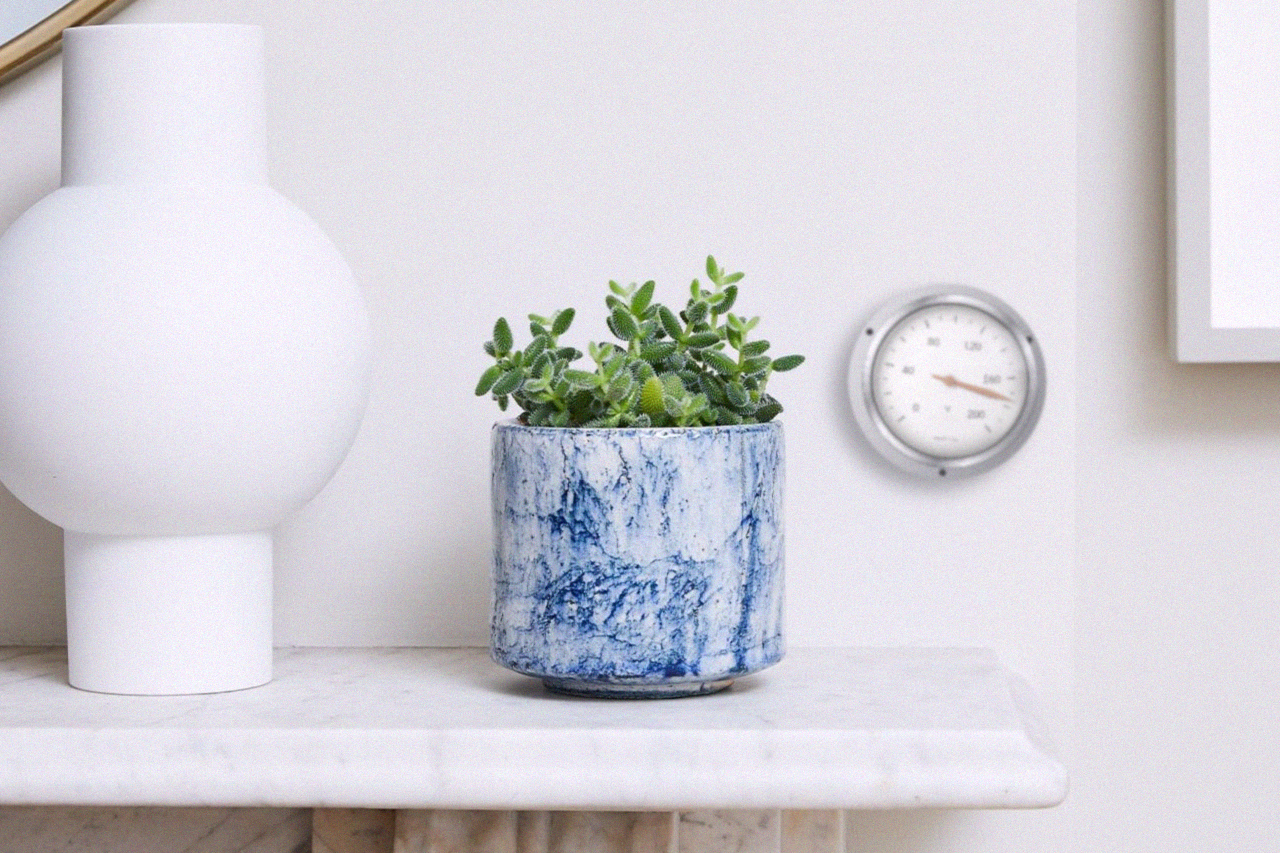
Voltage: V 175
